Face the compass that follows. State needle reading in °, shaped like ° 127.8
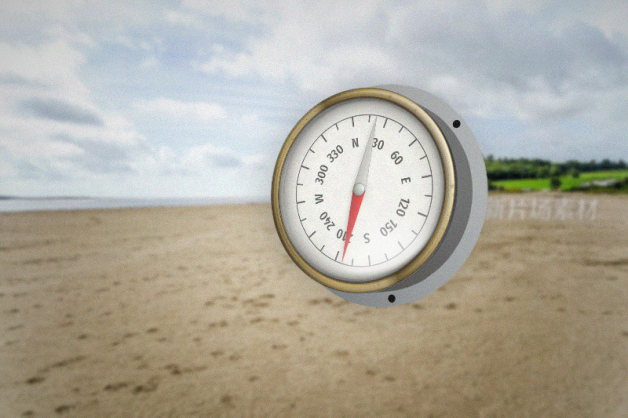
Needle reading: ° 202.5
